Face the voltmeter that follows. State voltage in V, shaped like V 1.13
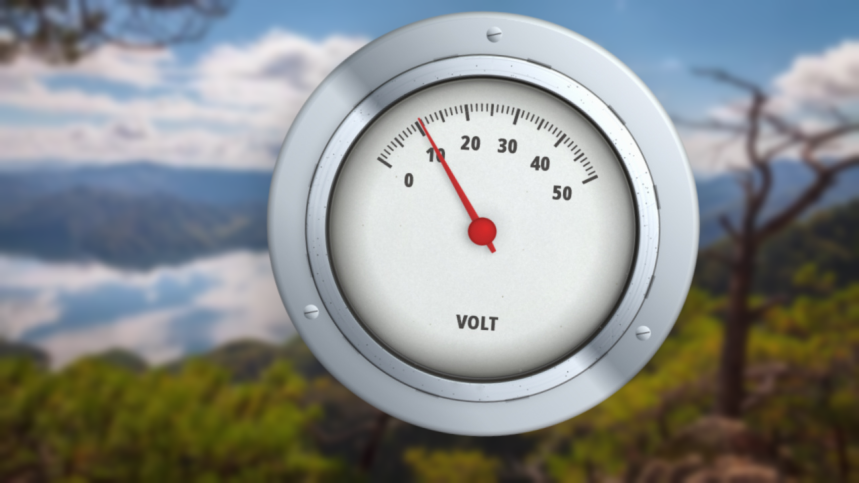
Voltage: V 11
